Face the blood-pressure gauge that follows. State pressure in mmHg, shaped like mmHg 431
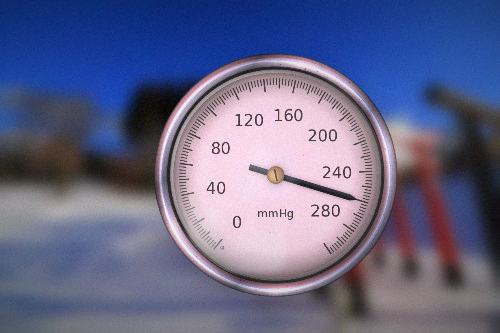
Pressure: mmHg 260
